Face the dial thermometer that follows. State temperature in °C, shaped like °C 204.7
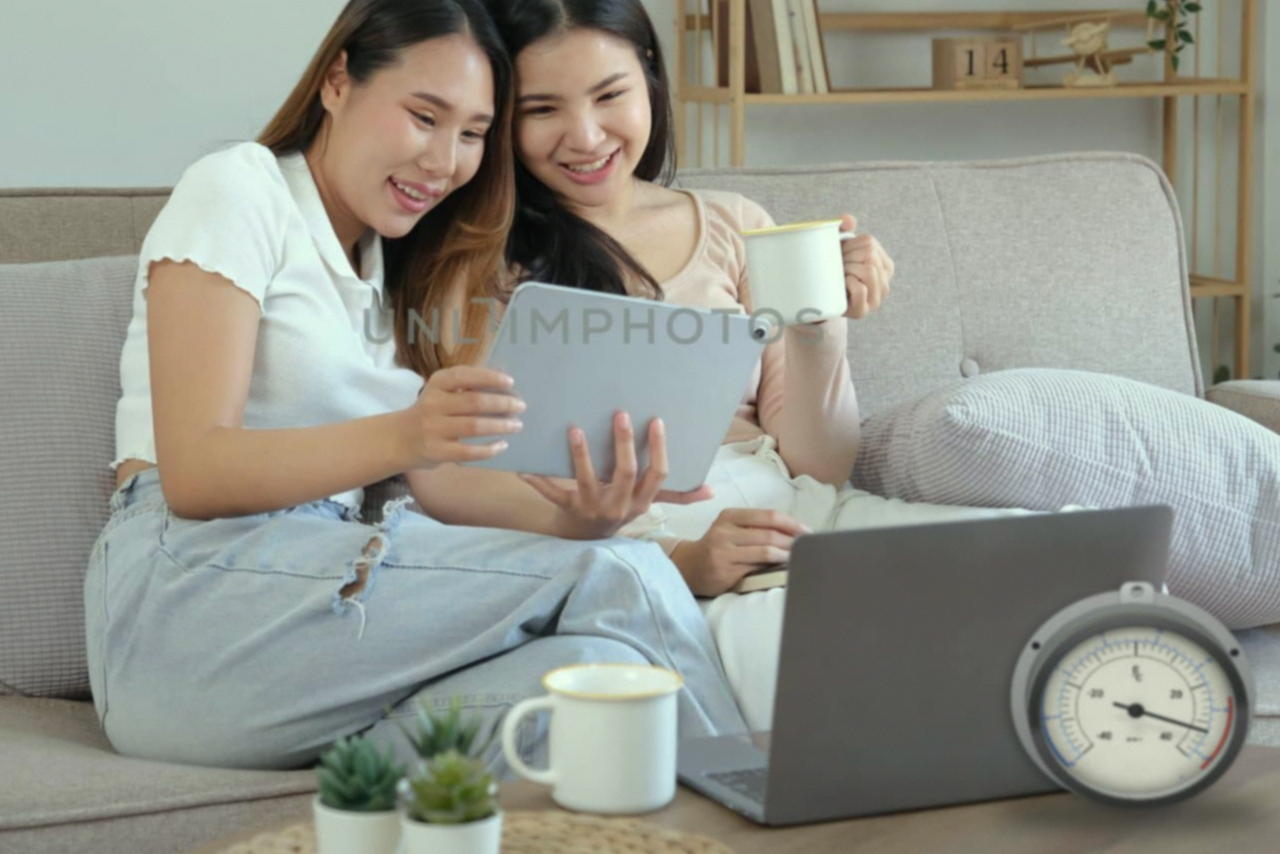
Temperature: °C 32
